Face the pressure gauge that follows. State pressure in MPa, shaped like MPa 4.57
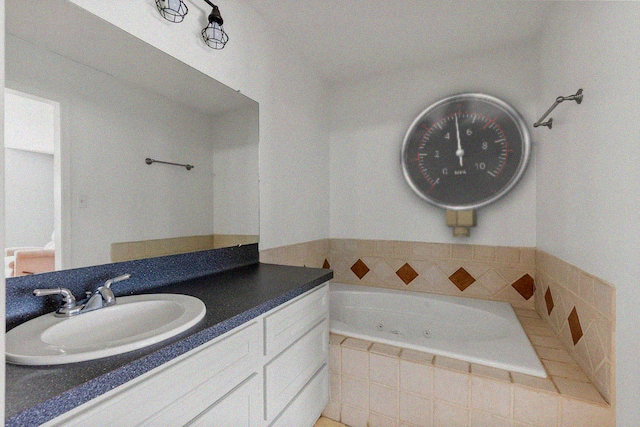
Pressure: MPa 5
